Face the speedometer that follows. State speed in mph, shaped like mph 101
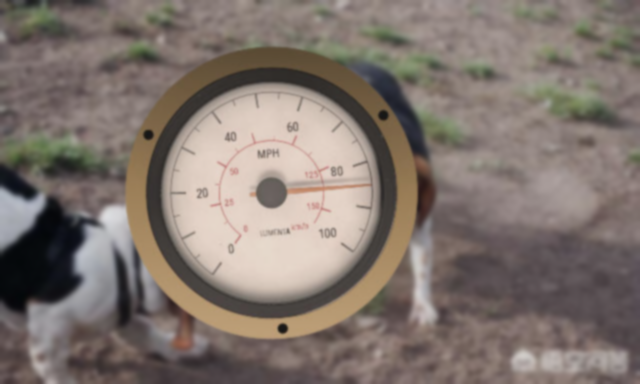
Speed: mph 85
